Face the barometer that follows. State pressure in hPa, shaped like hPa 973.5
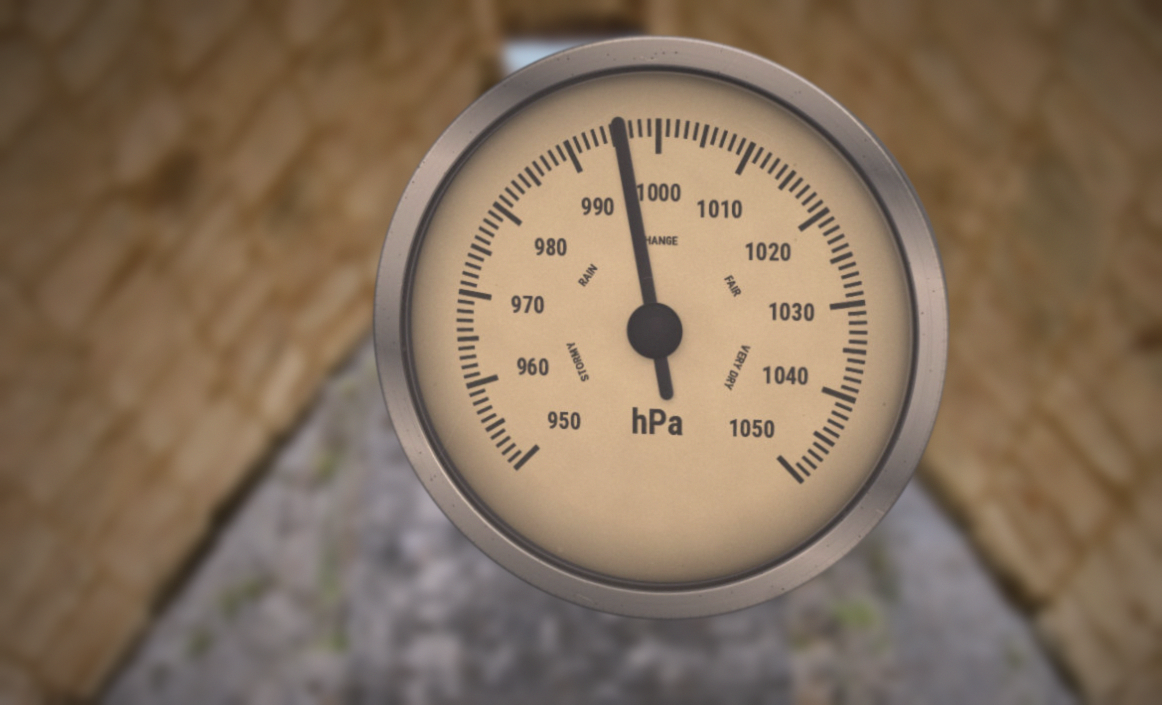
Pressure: hPa 996
